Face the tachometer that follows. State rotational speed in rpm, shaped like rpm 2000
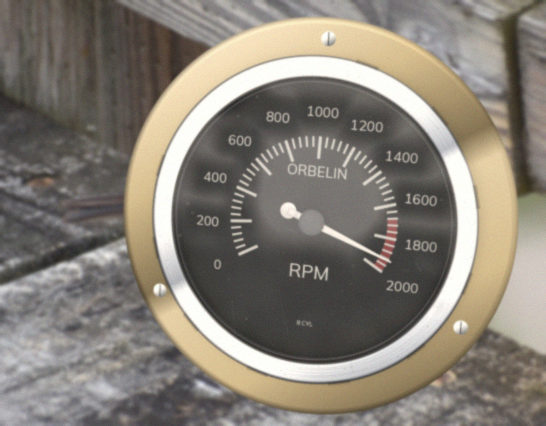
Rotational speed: rpm 1920
